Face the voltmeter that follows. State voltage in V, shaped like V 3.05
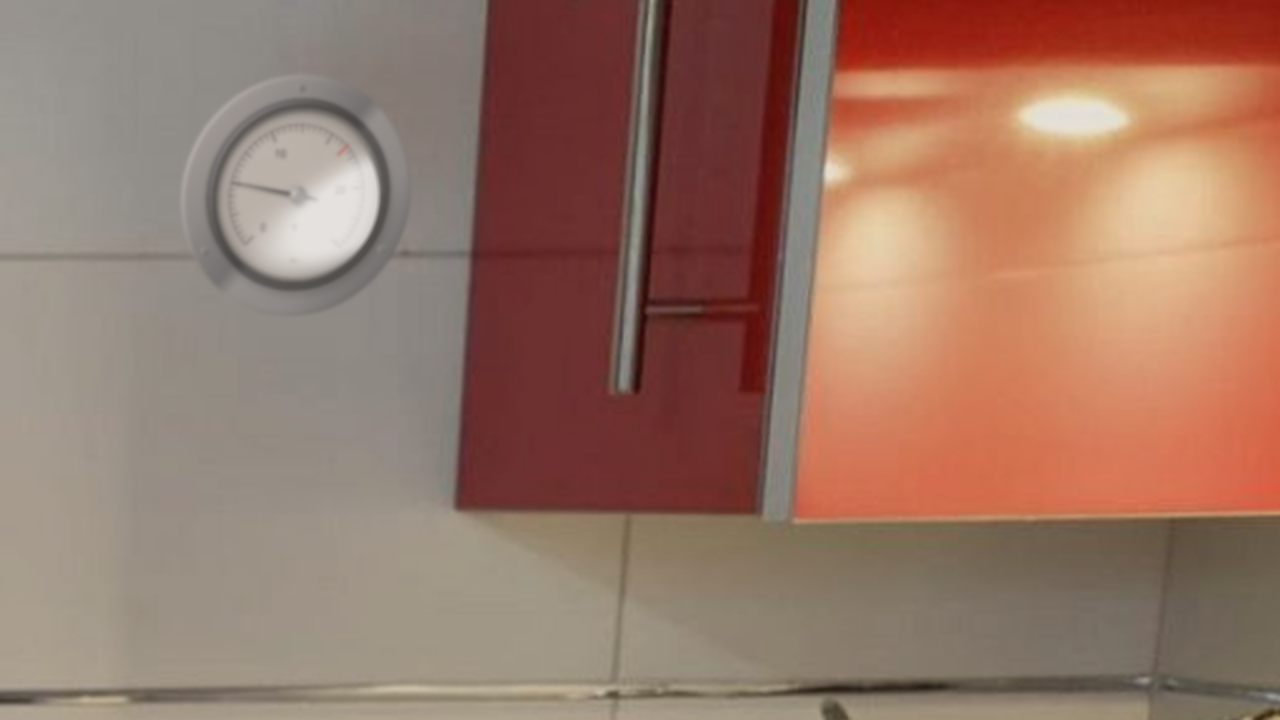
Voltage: V 5
